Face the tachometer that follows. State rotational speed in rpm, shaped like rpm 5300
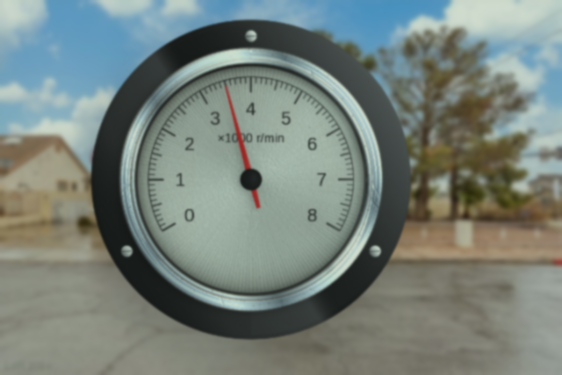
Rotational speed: rpm 3500
